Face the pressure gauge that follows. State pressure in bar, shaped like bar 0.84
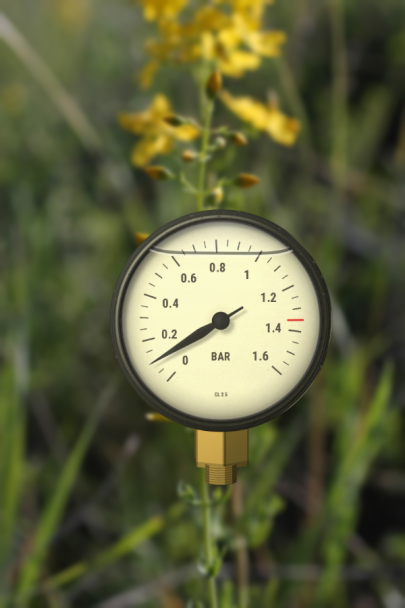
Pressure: bar 0.1
